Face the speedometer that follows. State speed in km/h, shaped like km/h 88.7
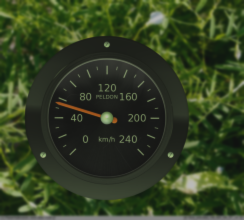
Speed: km/h 55
